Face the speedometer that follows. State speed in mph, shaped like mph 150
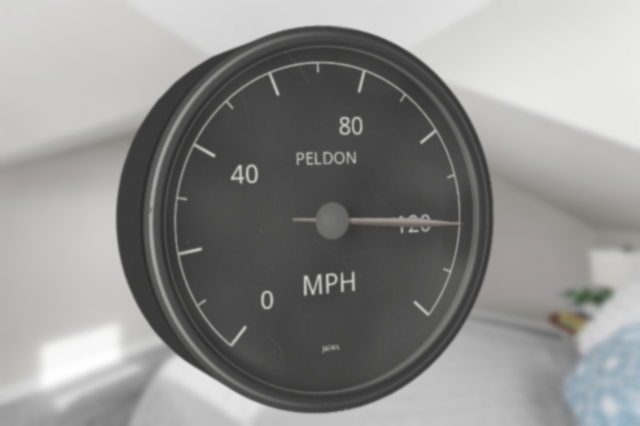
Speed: mph 120
